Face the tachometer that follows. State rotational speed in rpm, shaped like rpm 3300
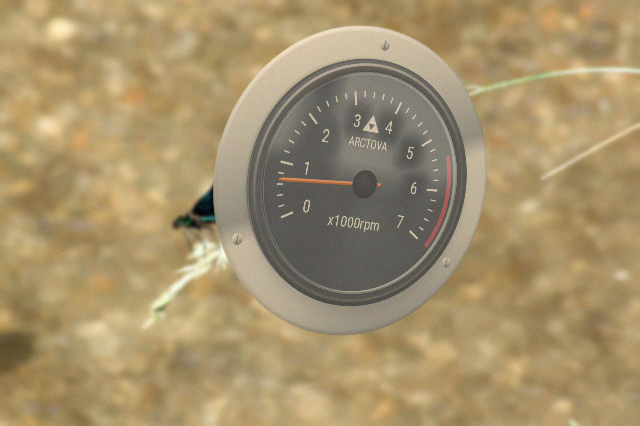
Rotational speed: rpm 700
